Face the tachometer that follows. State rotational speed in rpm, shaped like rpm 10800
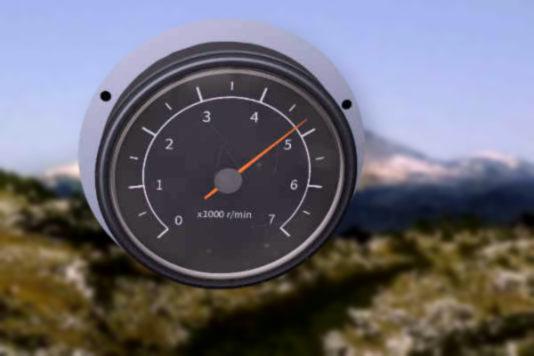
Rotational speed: rpm 4750
